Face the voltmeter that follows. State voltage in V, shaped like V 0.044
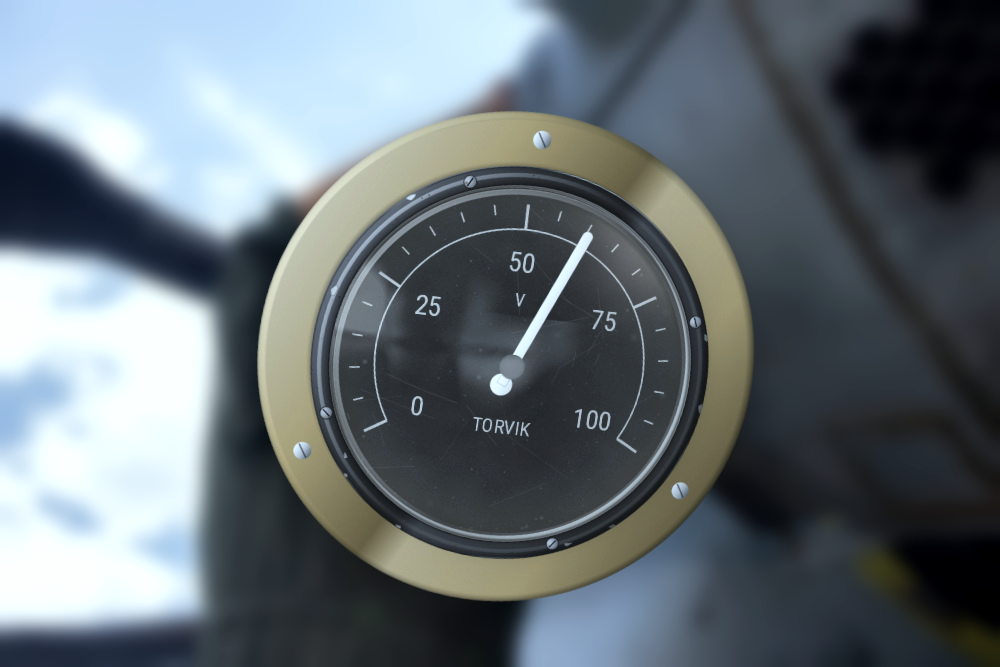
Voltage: V 60
